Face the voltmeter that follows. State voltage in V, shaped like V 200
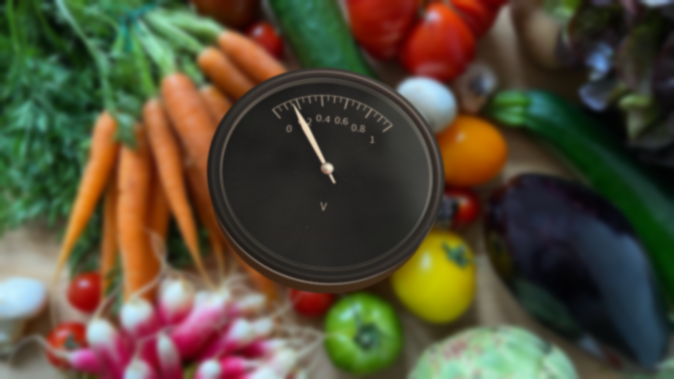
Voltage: V 0.15
